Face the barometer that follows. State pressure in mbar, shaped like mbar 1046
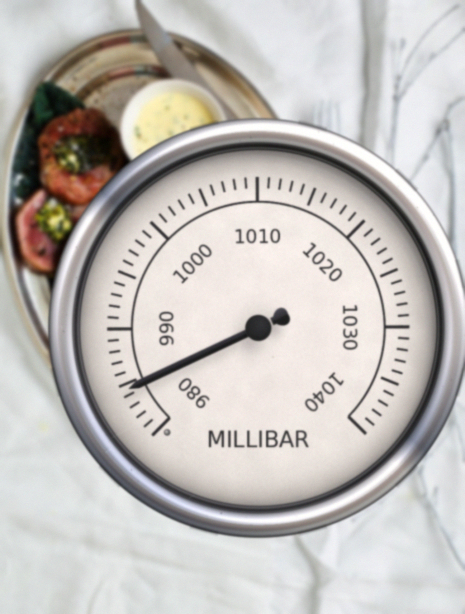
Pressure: mbar 984.5
